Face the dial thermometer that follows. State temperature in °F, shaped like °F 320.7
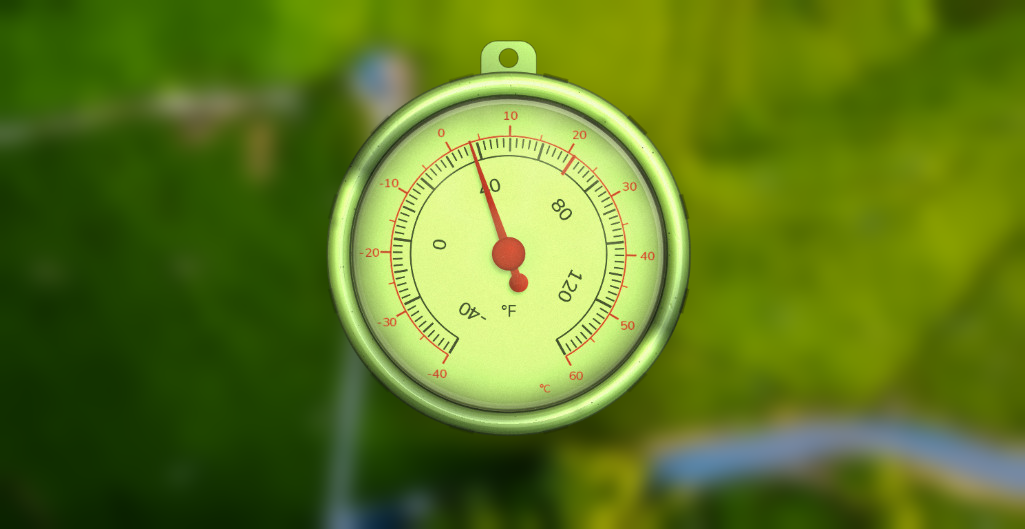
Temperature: °F 38
